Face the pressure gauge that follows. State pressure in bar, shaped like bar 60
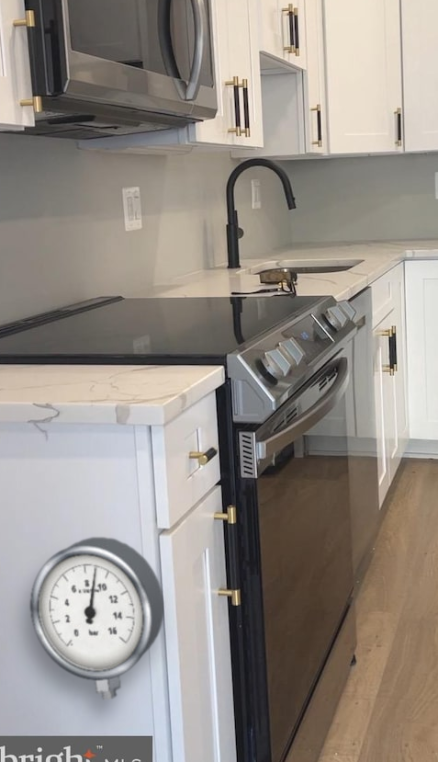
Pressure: bar 9
